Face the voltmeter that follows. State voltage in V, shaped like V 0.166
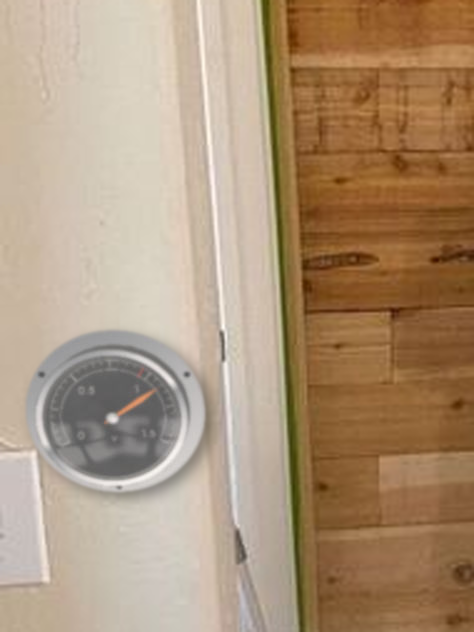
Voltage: V 1.1
